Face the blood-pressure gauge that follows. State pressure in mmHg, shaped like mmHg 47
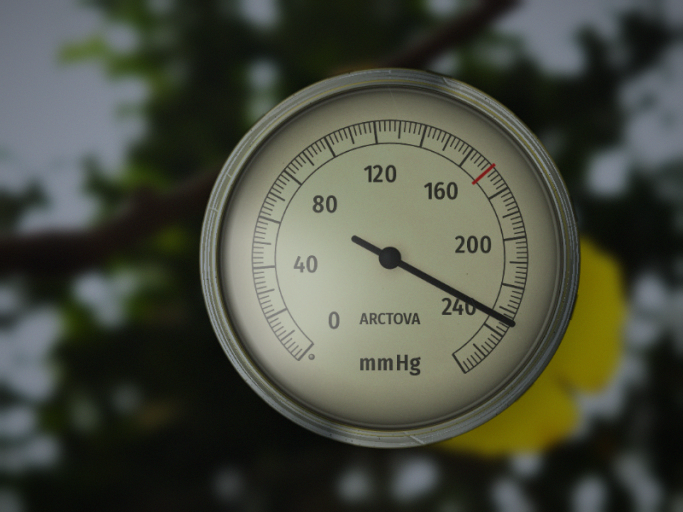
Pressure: mmHg 234
